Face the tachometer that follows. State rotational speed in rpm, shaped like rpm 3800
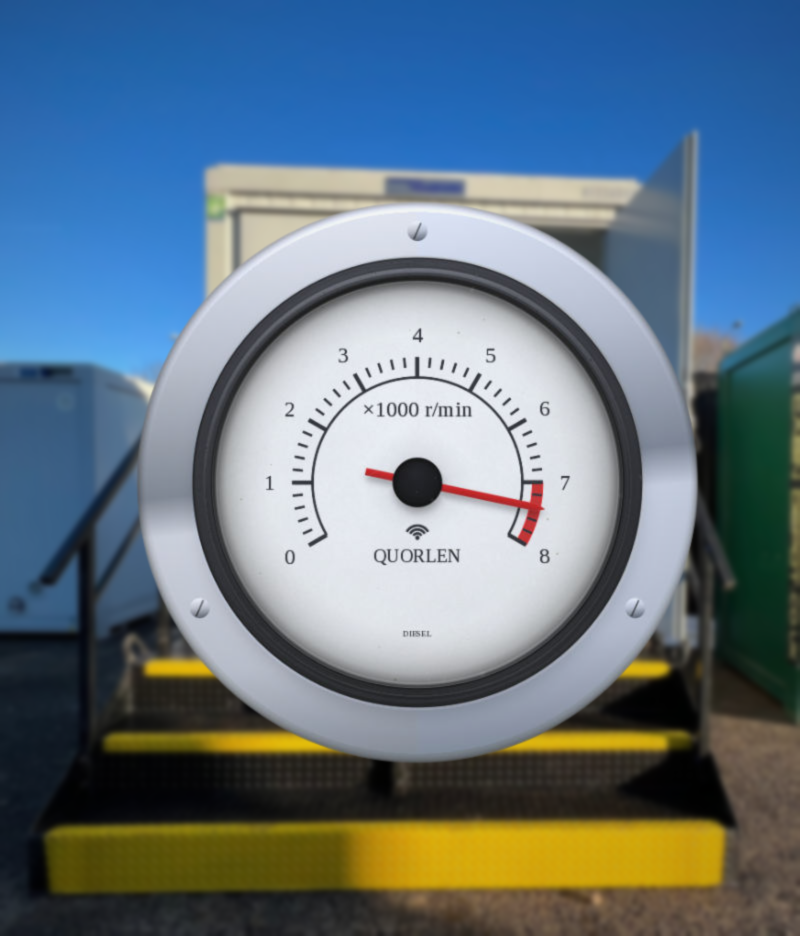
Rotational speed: rpm 7400
